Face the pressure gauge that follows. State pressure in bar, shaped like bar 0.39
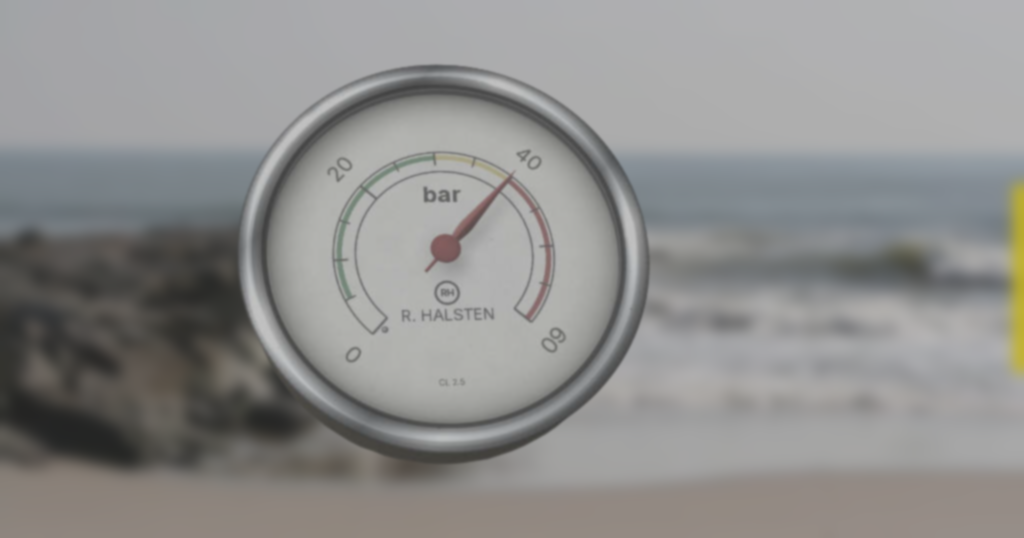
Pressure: bar 40
